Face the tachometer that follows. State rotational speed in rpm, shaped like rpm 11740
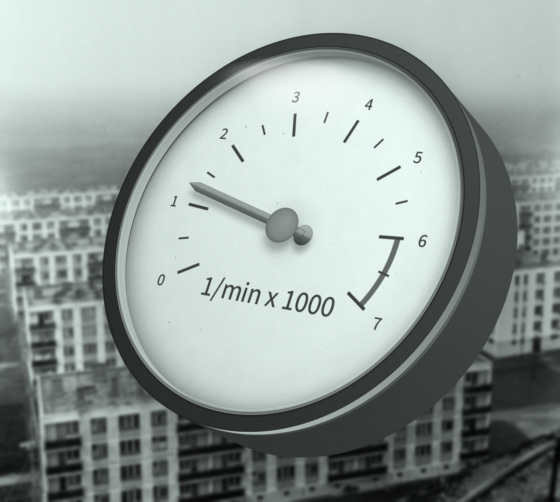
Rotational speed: rpm 1250
